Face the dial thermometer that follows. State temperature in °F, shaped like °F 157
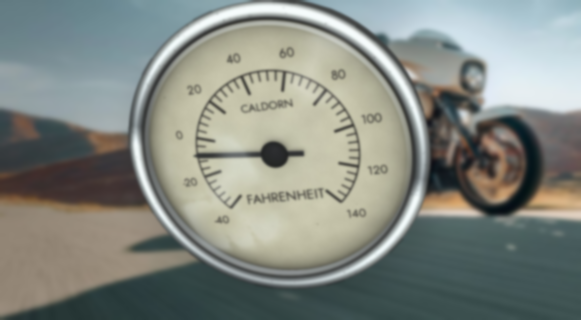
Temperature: °F -8
